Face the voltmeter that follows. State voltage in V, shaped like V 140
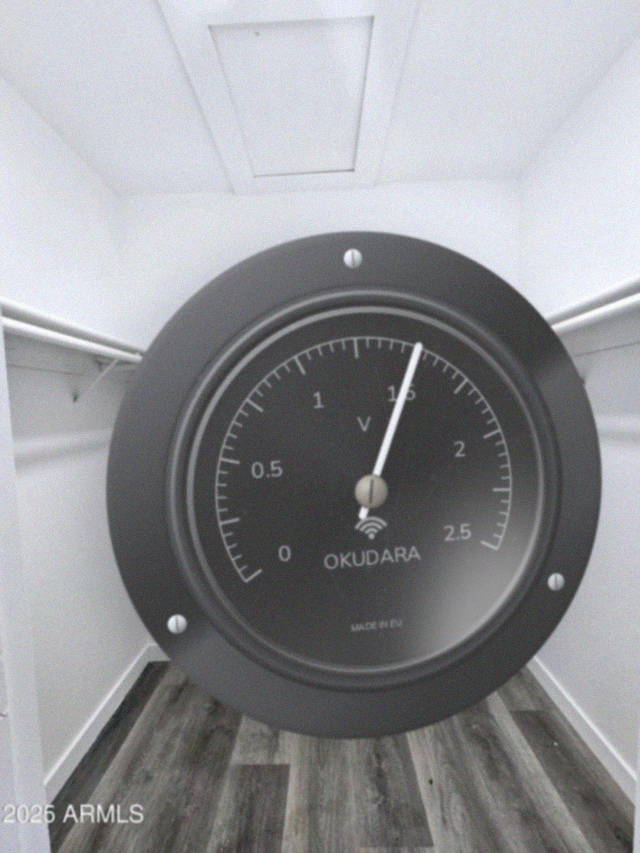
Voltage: V 1.5
